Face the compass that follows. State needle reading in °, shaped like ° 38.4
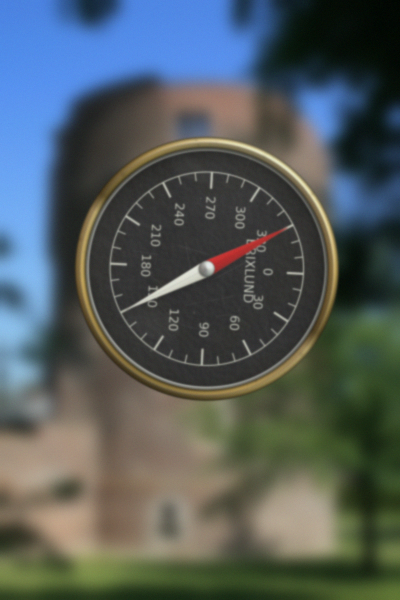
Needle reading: ° 330
